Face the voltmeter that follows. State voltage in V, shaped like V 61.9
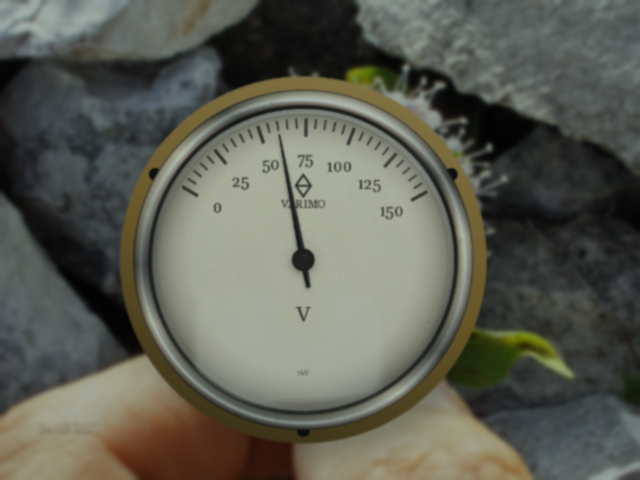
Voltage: V 60
